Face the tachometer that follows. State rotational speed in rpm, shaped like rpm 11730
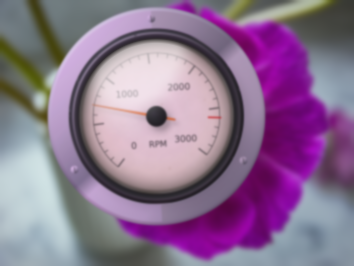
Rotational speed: rpm 700
